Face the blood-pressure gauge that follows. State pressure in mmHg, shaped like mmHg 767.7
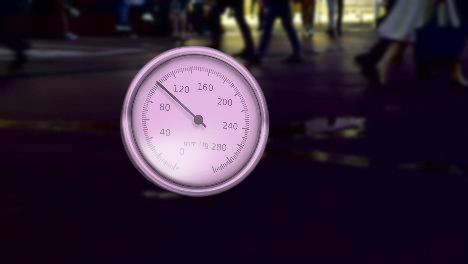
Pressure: mmHg 100
